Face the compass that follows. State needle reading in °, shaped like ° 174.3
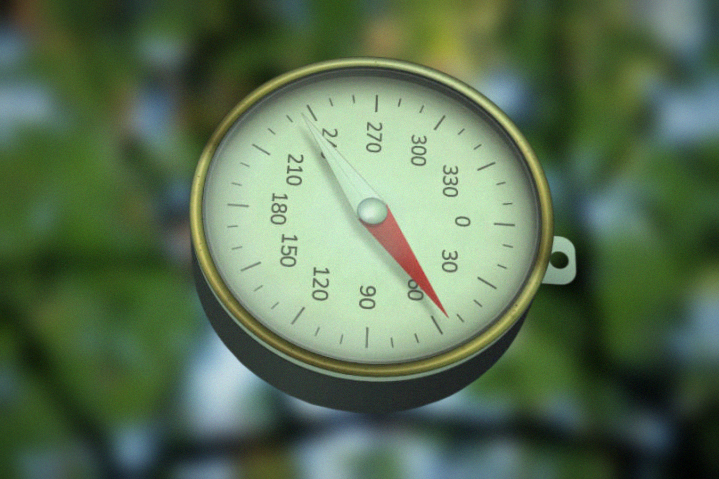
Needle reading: ° 55
